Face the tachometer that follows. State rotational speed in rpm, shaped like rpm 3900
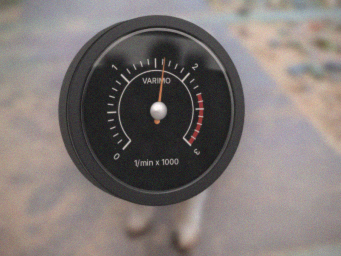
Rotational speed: rpm 1600
